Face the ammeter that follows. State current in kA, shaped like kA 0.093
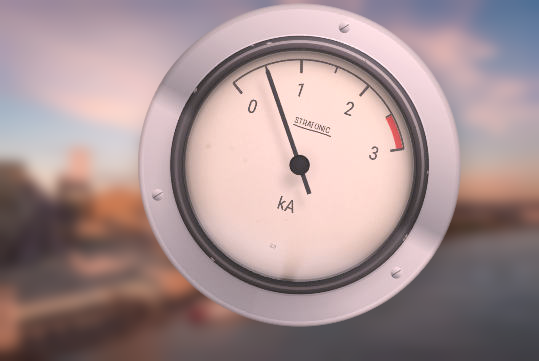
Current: kA 0.5
